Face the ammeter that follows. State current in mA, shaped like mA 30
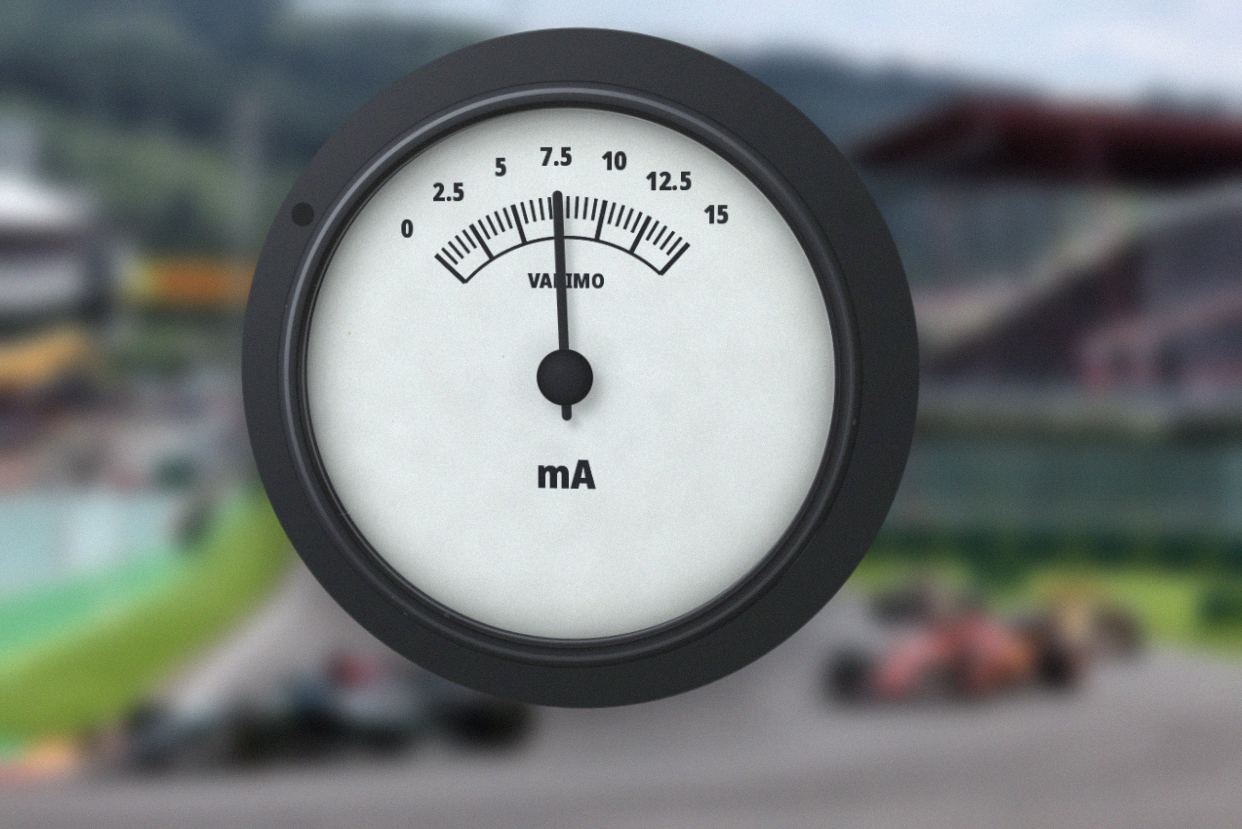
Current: mA 7.5
